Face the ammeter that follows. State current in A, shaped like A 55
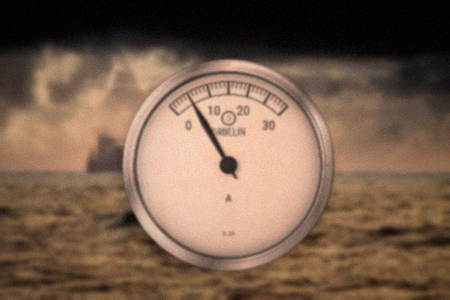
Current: A 5
